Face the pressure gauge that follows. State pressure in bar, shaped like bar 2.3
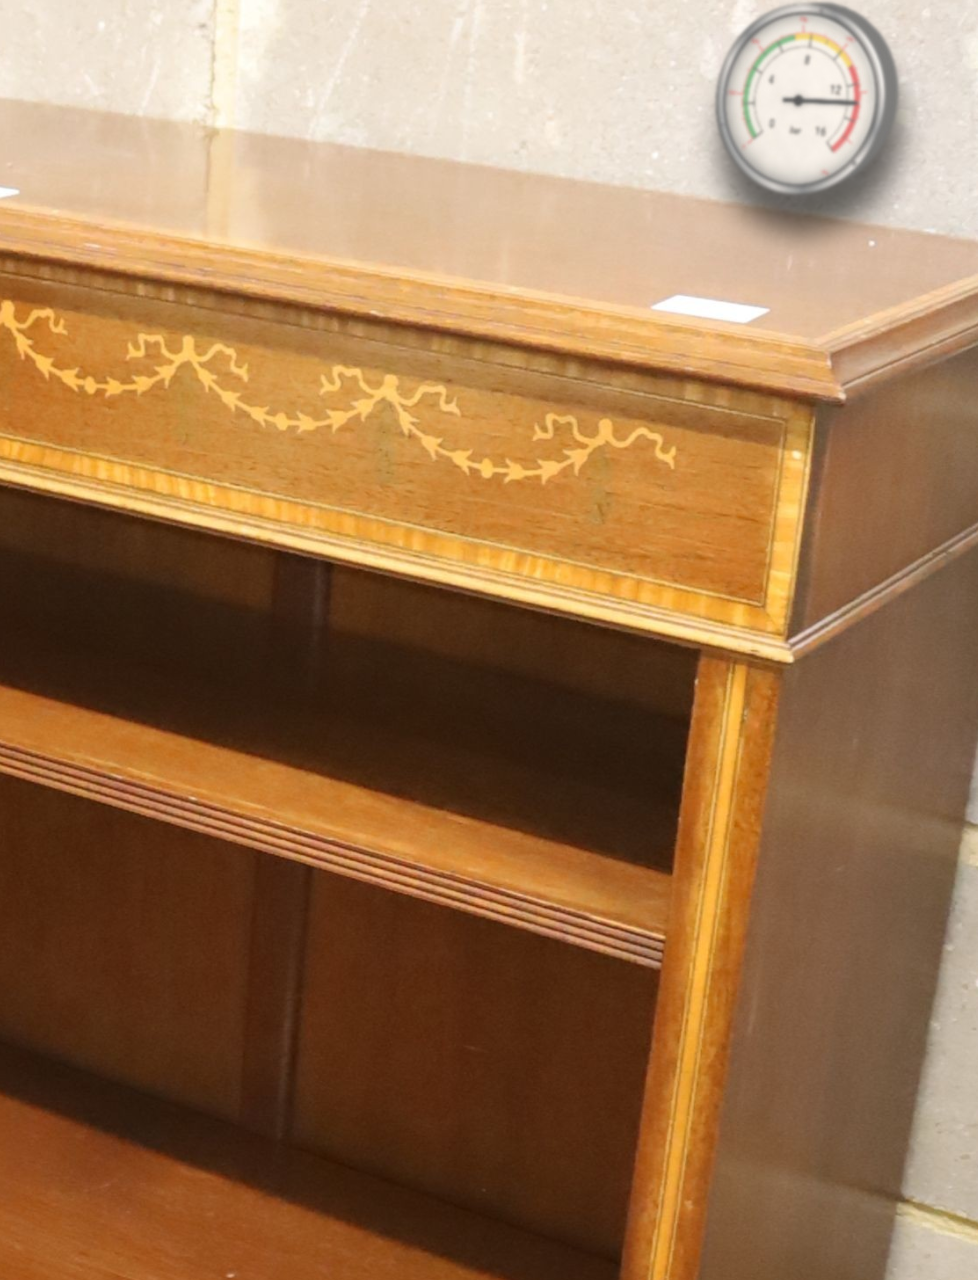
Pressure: bar 13
